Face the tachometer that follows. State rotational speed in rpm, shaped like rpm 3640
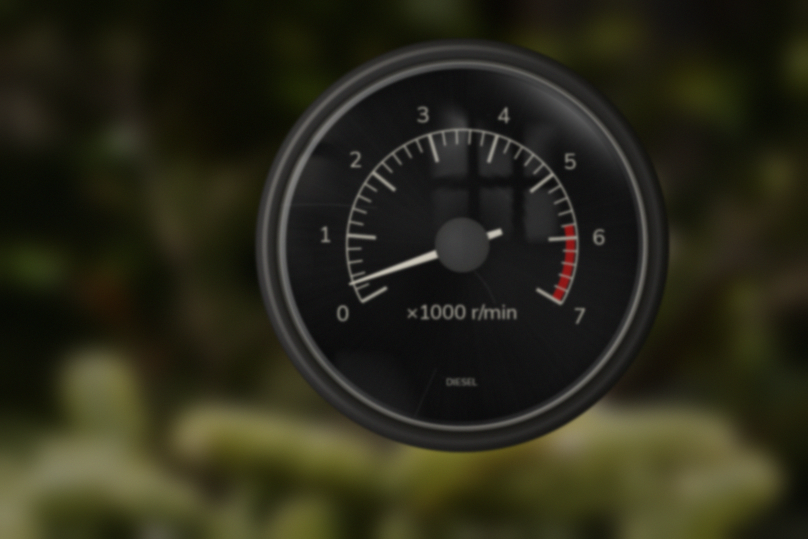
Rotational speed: rpm 300
